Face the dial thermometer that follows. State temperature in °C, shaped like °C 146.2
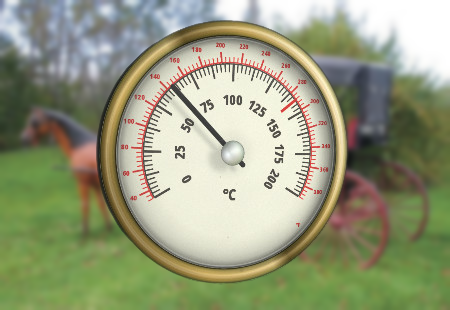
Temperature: °C 62.5
